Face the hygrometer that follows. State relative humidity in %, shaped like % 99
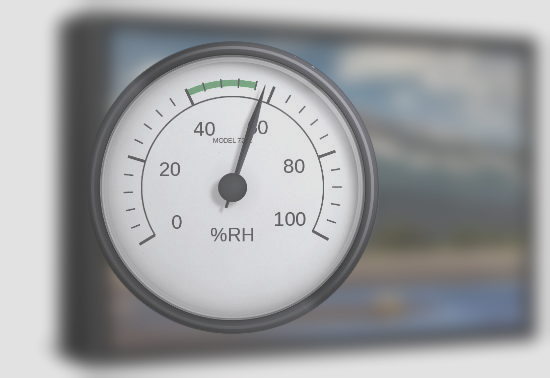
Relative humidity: % 58
